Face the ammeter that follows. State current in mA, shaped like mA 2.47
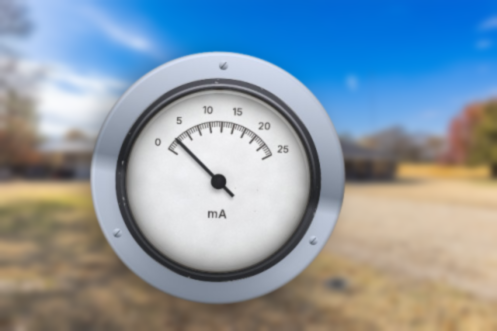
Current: mA 2.5
